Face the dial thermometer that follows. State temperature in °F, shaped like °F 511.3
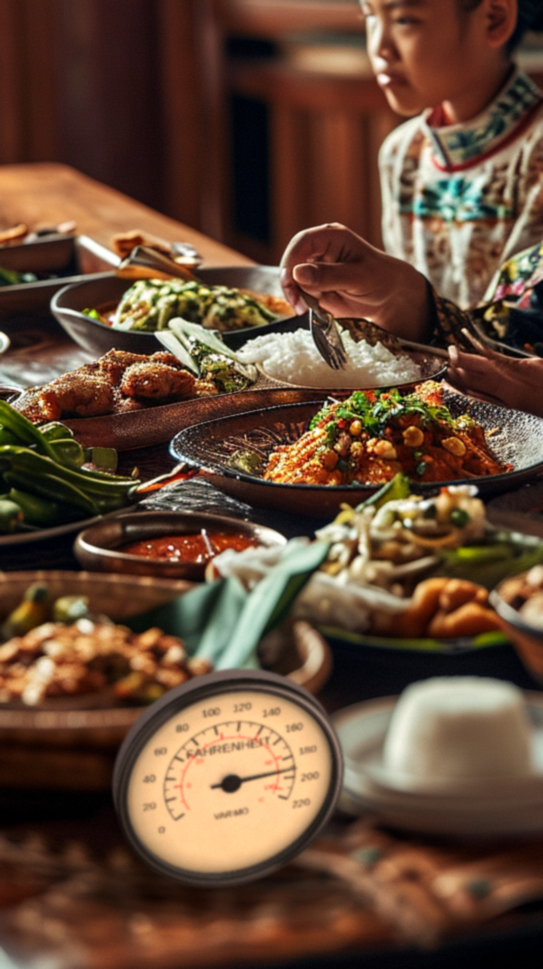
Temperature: °F 190
